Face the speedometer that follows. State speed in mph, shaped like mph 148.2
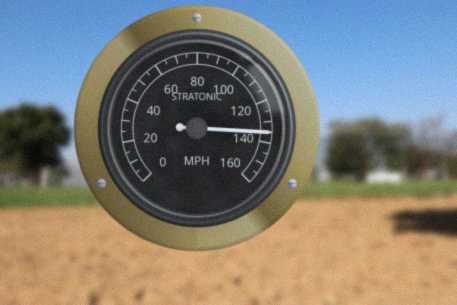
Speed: mph 135
